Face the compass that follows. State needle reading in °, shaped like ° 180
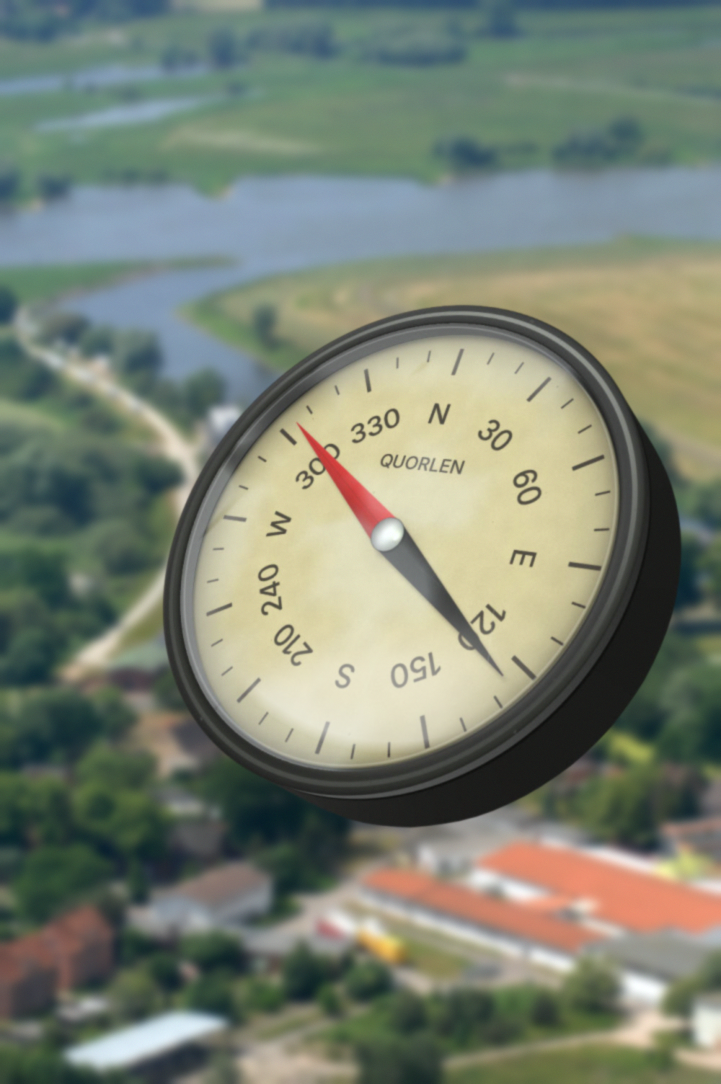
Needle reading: ° 305
